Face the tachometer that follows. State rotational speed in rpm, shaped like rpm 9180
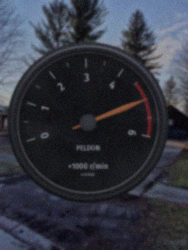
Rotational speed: rpm 5000
